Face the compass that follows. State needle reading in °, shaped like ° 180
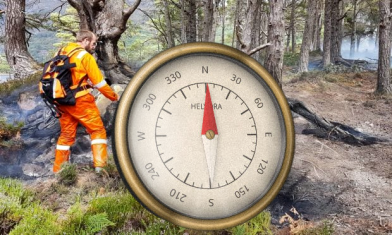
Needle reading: ° 0
